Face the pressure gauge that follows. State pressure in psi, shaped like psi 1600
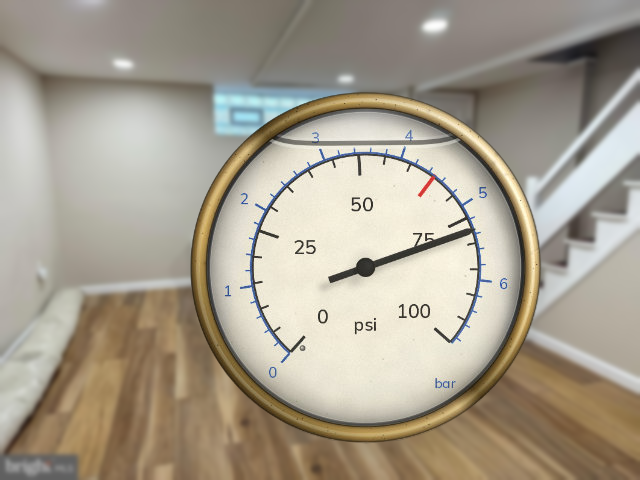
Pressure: psi 77.5
